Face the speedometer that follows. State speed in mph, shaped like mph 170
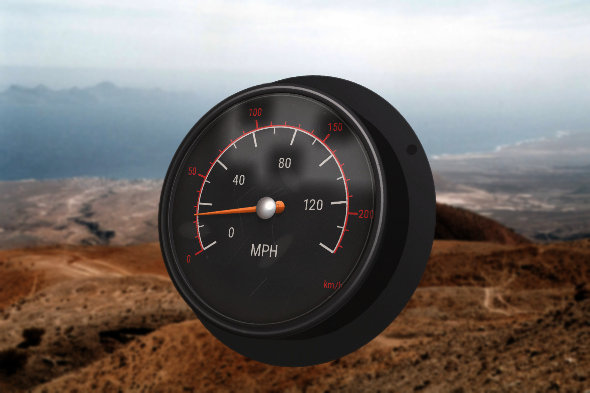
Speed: mph 15
